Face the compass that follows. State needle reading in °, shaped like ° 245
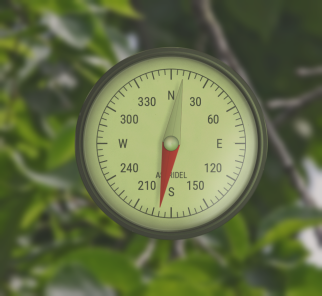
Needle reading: ° 190
